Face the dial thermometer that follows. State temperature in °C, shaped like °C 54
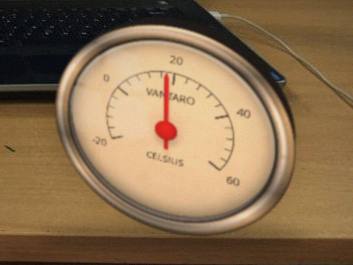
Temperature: °C 18
